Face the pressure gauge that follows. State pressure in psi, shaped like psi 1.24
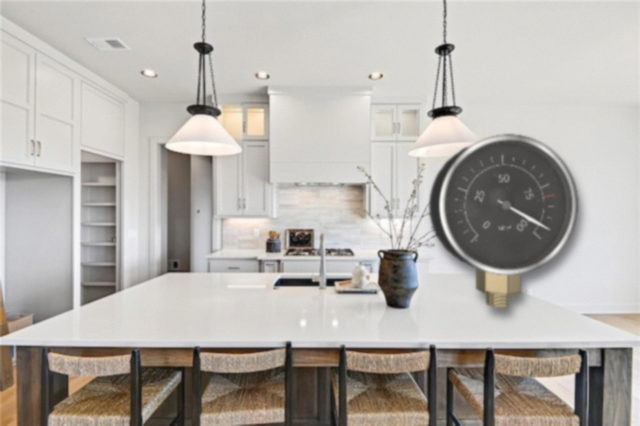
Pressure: psi 95
